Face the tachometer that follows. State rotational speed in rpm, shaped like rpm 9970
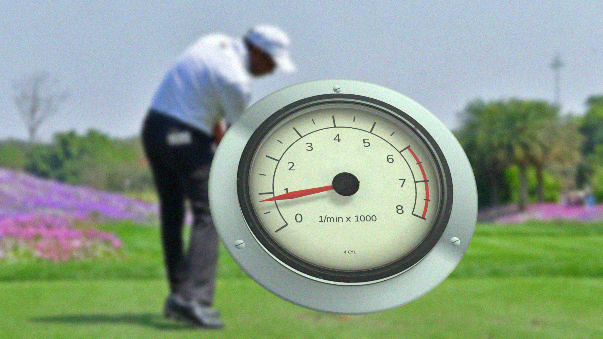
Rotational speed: rpm 750
